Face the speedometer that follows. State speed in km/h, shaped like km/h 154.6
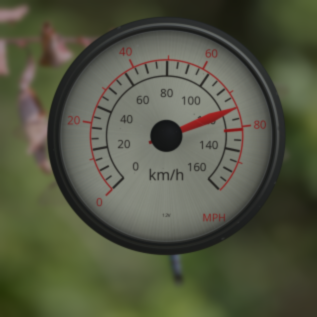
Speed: km/h 120
